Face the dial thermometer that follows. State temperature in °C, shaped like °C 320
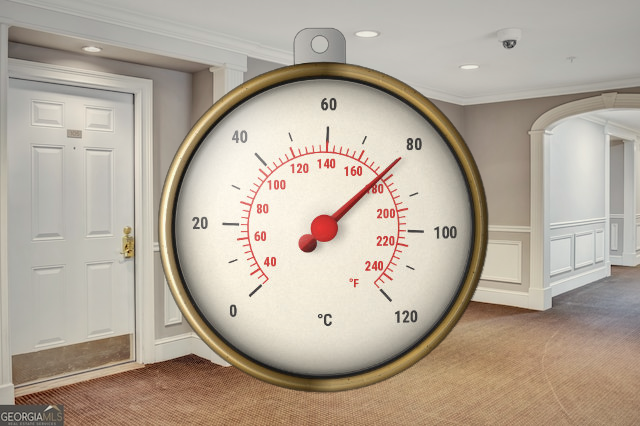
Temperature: °C 80
